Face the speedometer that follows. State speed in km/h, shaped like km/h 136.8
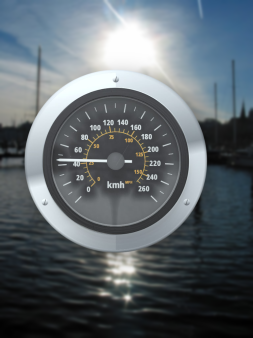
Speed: km/h 45
